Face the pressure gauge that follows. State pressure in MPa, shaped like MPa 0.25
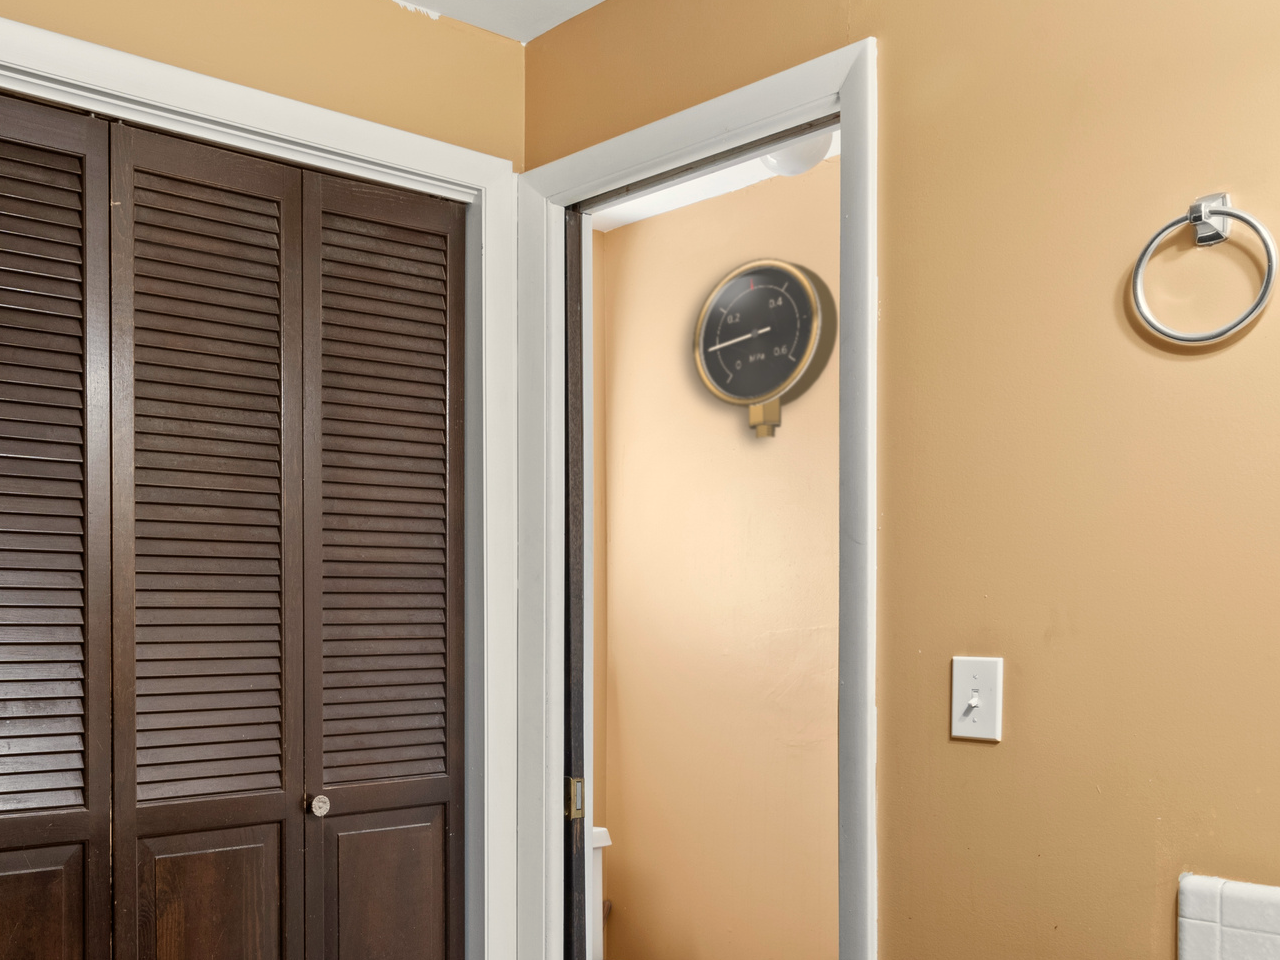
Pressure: MPa 0.1
